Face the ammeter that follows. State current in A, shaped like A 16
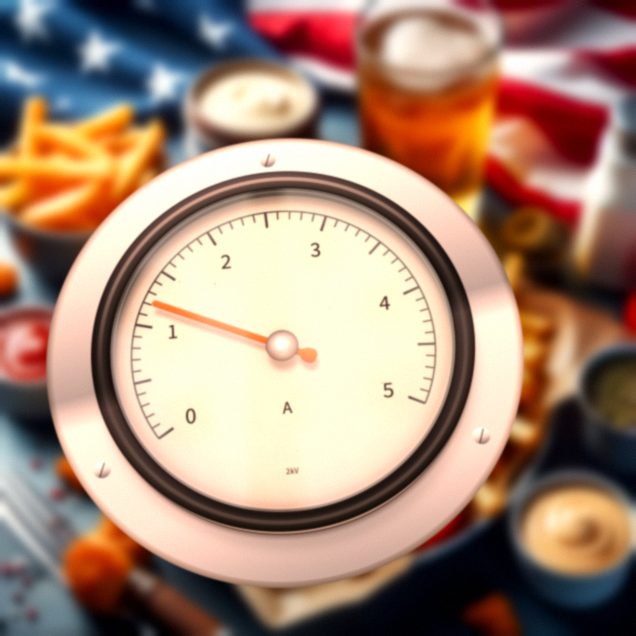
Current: A 1.2
